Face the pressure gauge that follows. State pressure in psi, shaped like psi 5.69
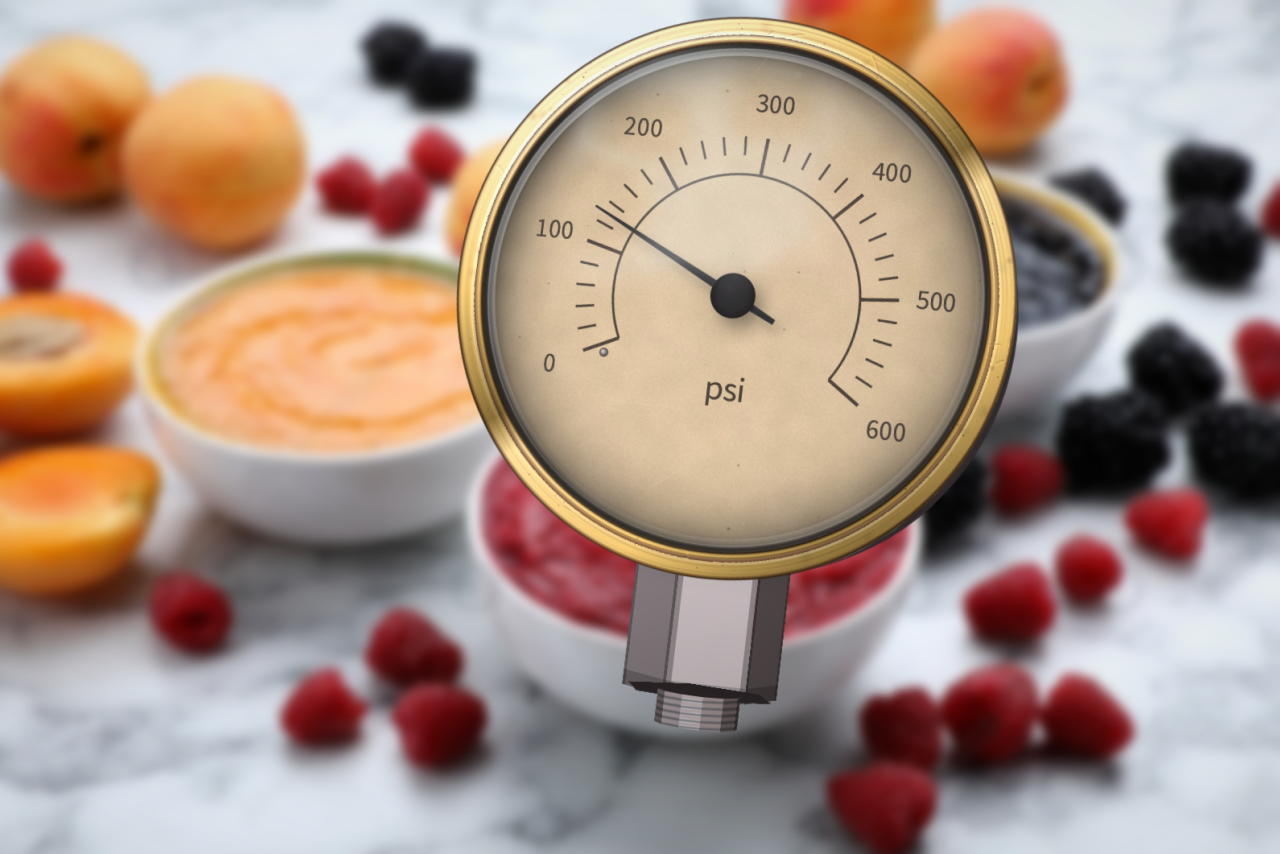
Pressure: psi 130
